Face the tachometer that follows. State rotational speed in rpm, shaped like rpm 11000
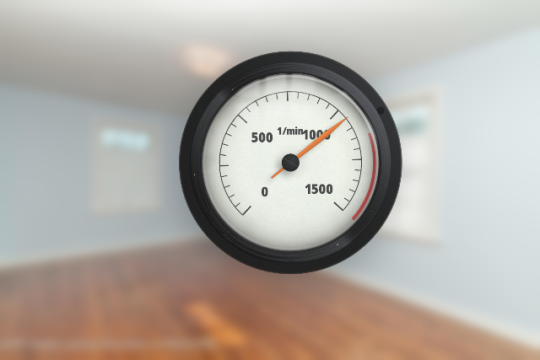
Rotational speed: rpm 1050
